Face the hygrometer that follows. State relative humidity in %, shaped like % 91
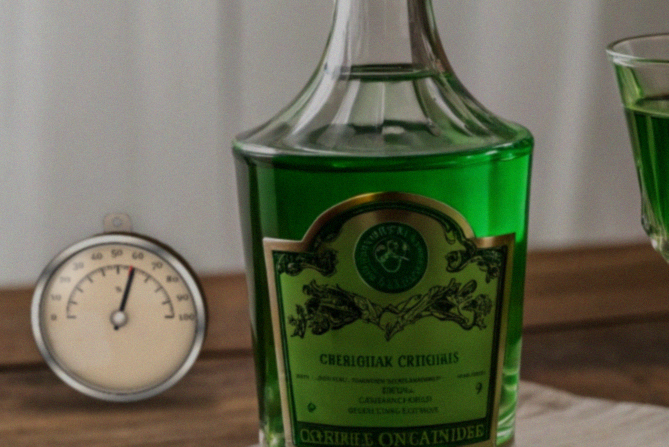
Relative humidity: % 60
